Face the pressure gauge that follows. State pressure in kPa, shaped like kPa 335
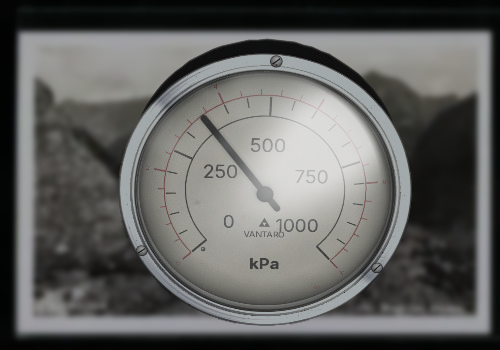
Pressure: kPa 350
